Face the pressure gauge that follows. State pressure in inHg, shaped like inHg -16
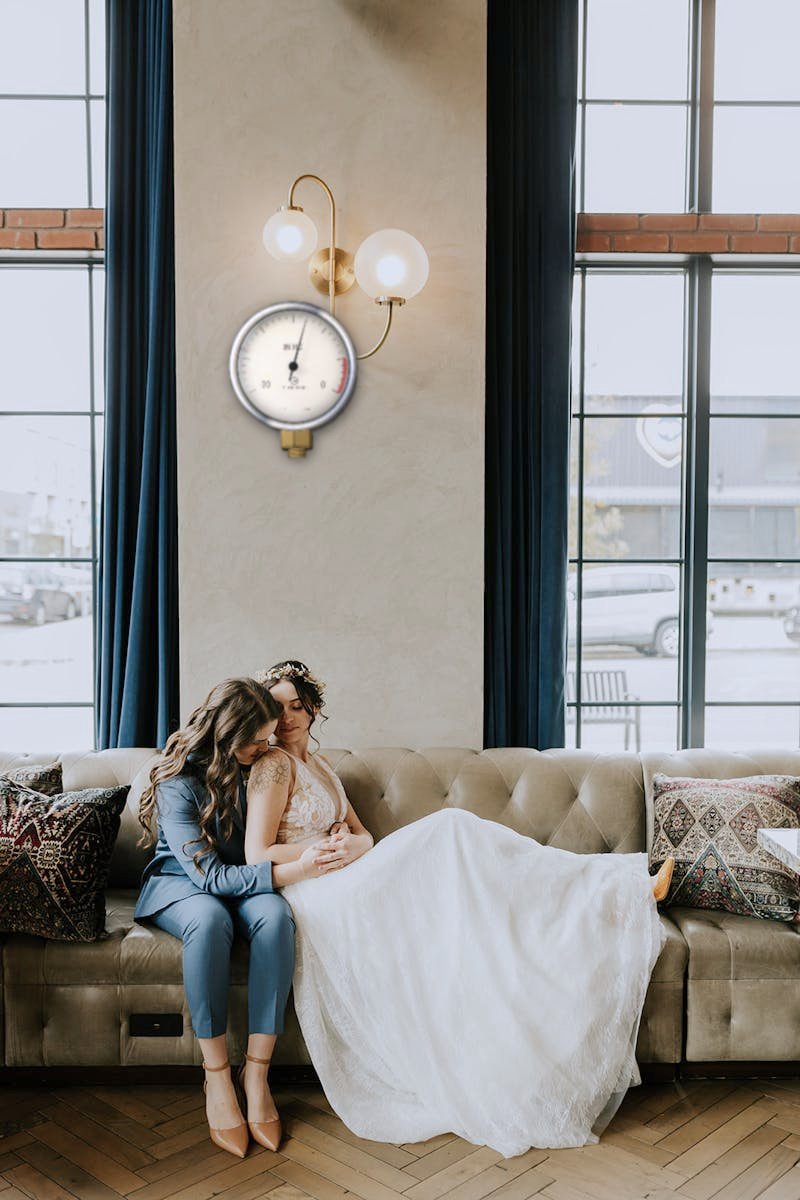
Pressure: inHg -13
